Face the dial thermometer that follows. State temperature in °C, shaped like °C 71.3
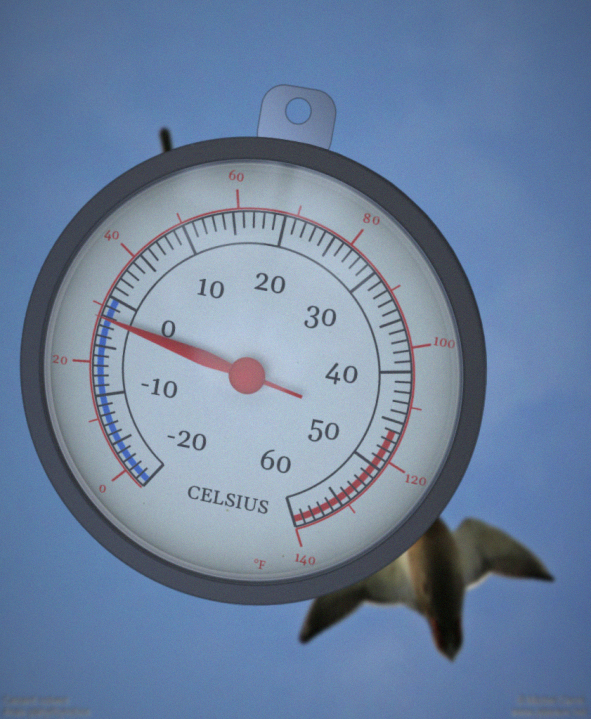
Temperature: °C -2
